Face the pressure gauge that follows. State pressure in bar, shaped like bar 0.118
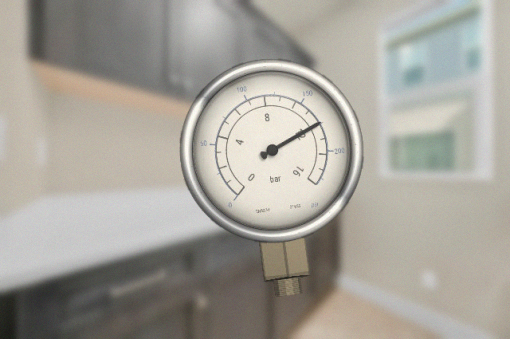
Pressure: bar 12
